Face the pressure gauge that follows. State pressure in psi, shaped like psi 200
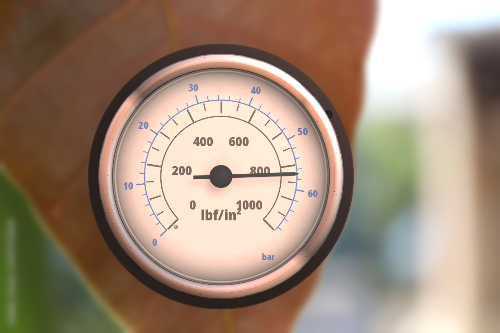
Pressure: psi 825
